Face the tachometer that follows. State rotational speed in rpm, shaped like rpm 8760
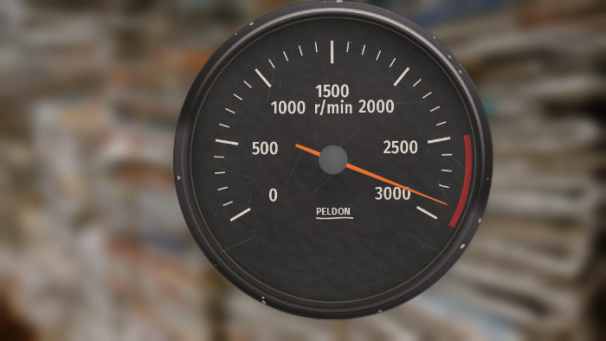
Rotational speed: rpm 2900
